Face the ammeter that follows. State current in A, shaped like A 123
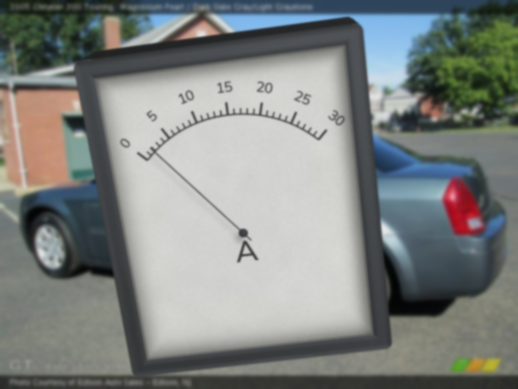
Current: A 2
